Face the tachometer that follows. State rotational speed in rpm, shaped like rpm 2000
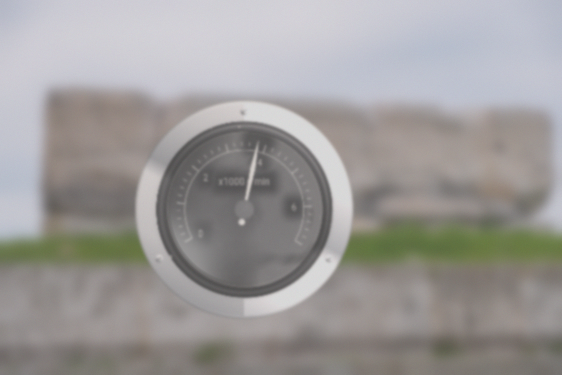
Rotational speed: rpm 3800
